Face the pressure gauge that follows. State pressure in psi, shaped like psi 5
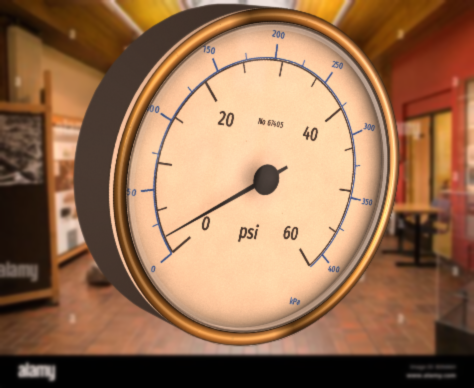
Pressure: psi 2.5
